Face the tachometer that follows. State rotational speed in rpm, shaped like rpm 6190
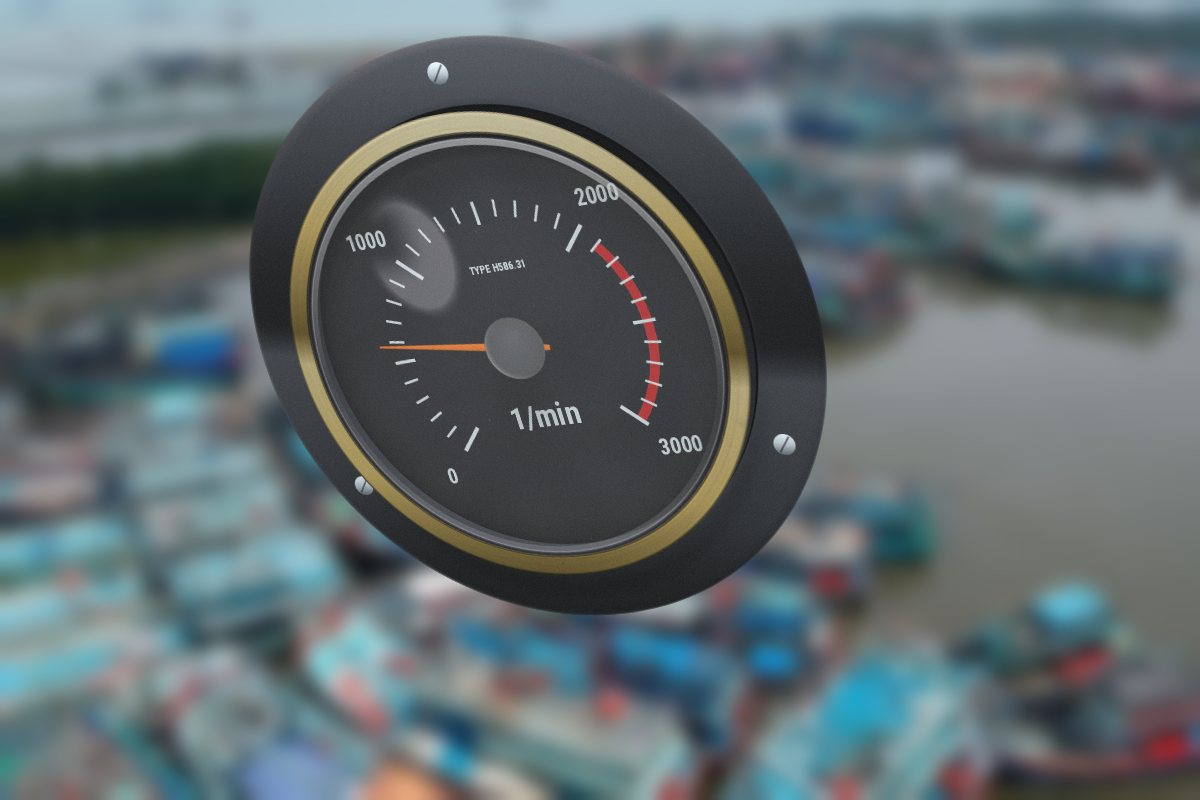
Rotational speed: rpm 600
